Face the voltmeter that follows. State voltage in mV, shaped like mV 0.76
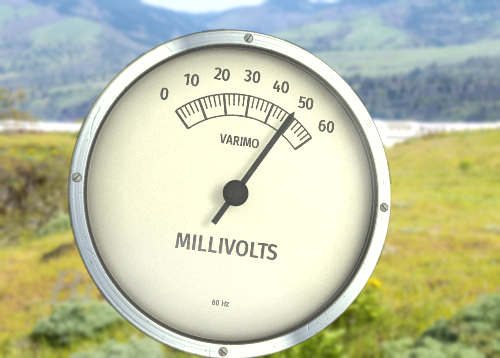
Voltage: mV 48
